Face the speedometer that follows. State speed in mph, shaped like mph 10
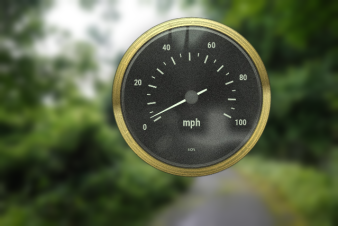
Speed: mph 2.5
